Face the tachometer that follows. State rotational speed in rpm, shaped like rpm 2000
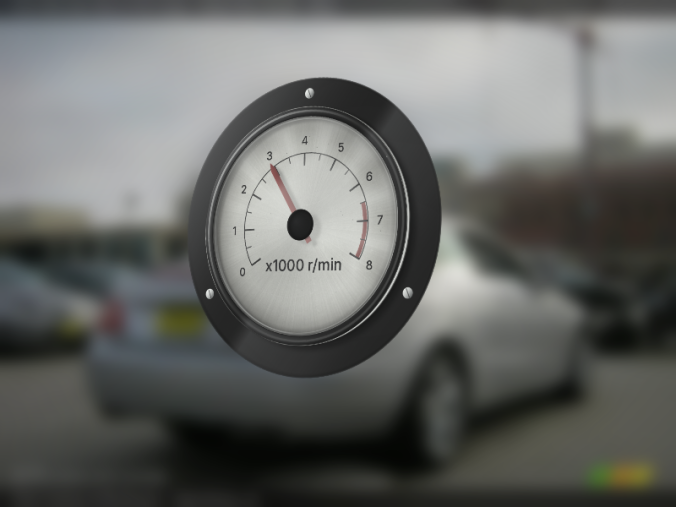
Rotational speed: rpm 3000
